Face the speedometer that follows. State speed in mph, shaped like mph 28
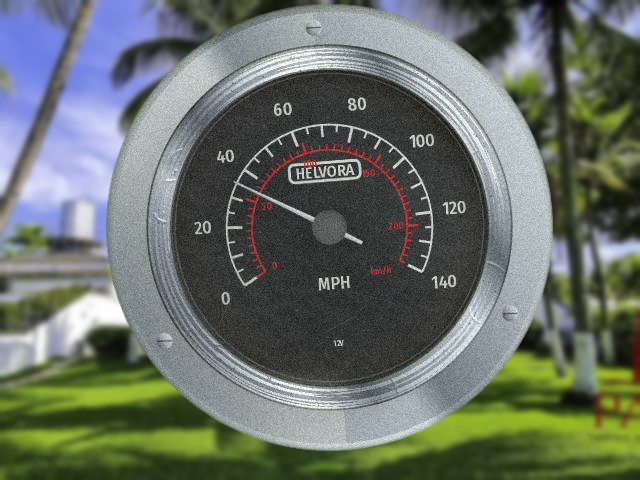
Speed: mph 35
